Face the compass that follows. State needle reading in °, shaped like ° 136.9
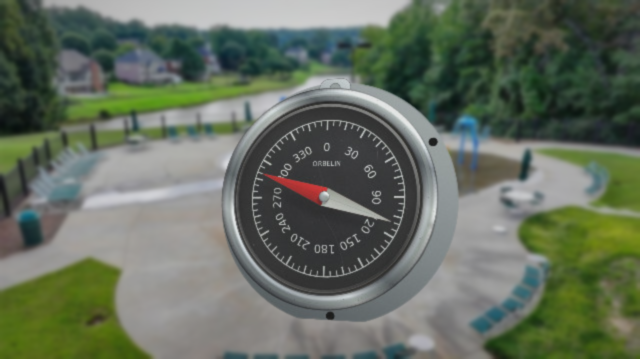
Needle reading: ° 290
